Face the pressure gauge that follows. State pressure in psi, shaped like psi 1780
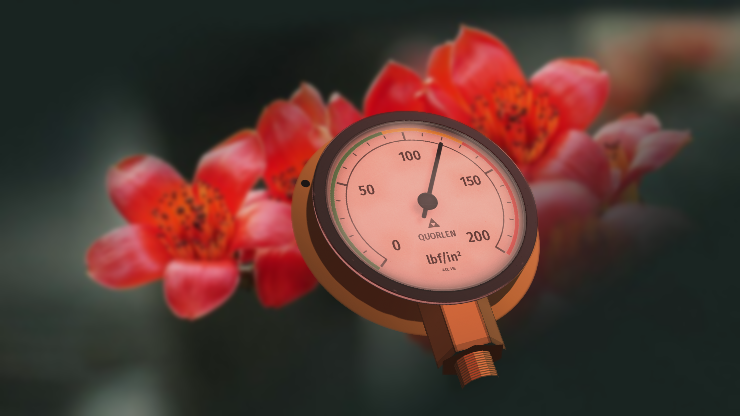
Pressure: psi 120
